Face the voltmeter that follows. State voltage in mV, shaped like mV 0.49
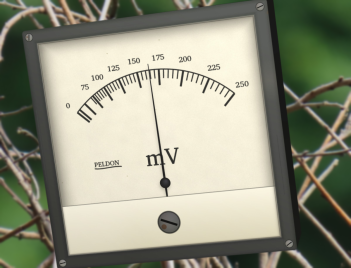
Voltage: mV 165
